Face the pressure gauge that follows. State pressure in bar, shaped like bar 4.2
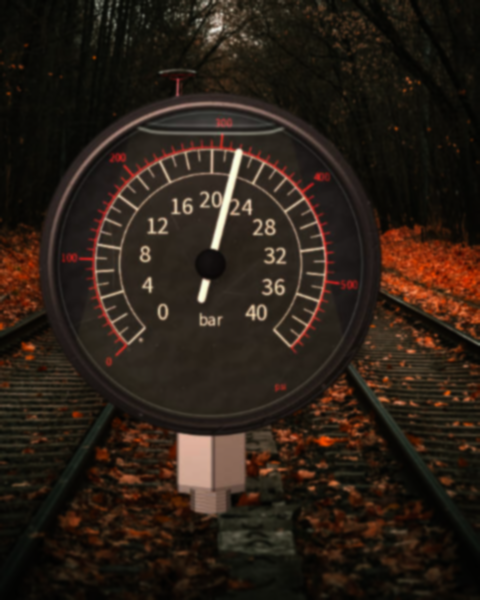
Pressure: bar 22
